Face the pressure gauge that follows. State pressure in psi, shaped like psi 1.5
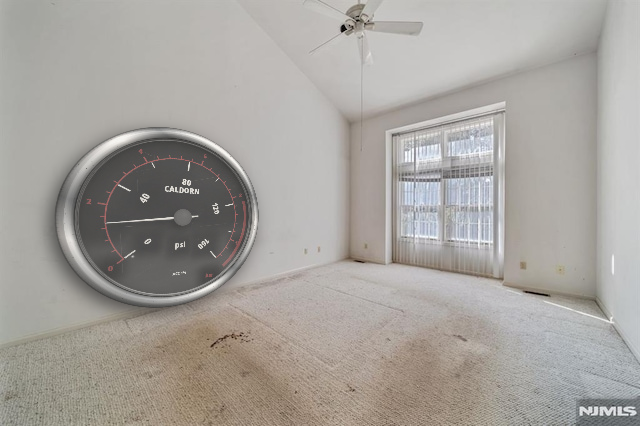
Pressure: psi 20
